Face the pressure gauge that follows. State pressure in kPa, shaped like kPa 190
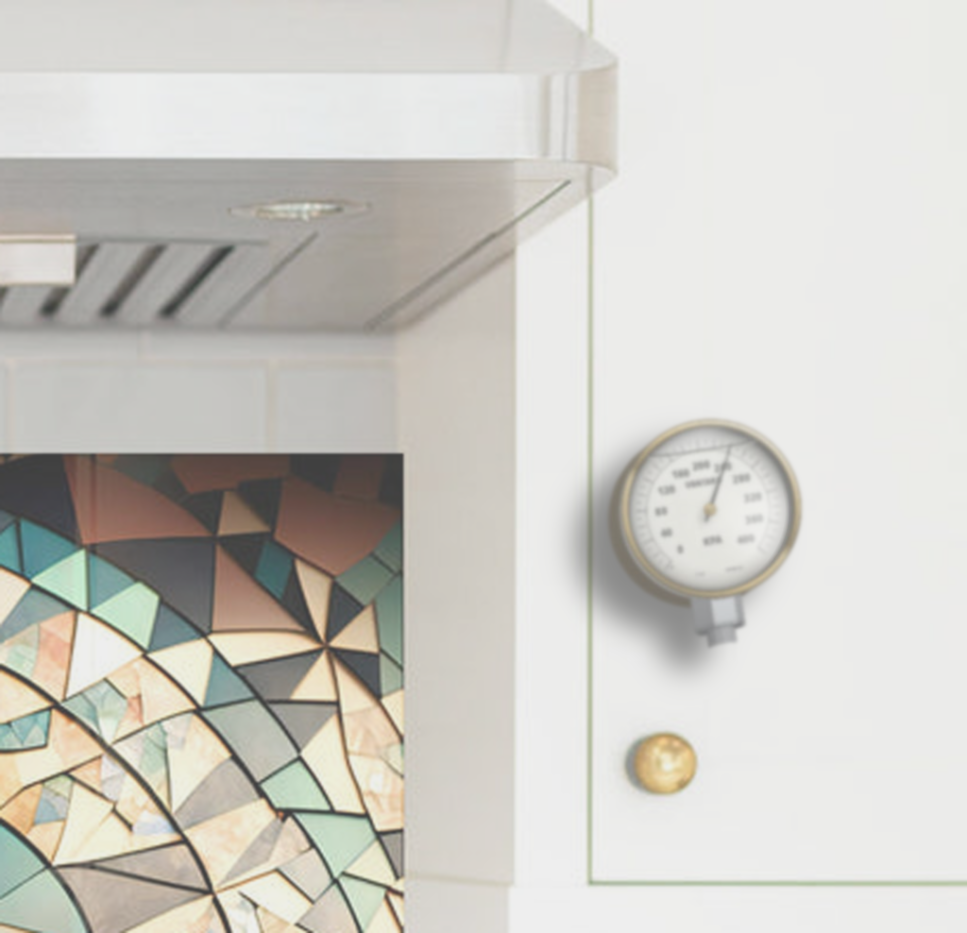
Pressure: kPa 240
